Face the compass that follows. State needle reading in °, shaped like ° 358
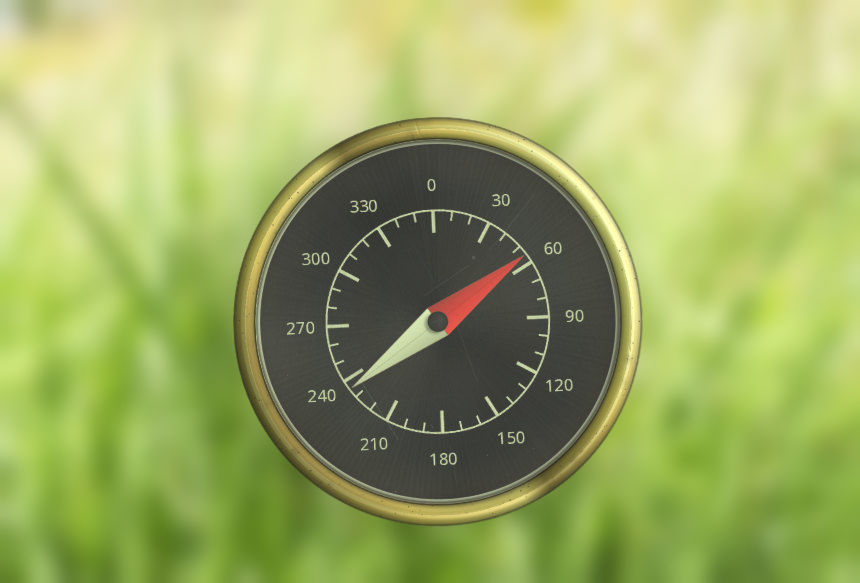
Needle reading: ° 55
